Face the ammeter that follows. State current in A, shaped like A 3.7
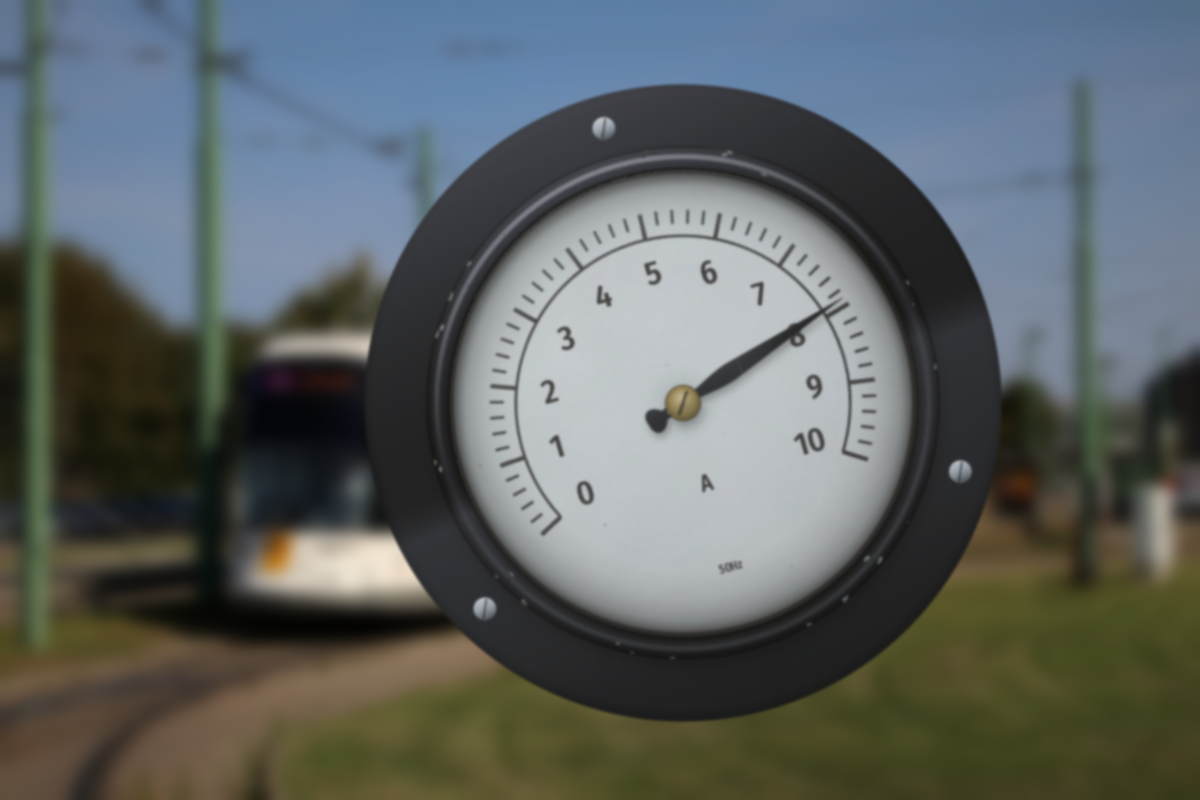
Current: A 7.9
